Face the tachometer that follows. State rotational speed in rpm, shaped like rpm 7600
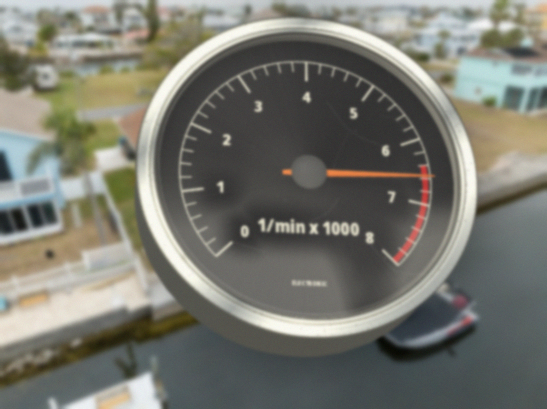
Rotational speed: rpm 6600
